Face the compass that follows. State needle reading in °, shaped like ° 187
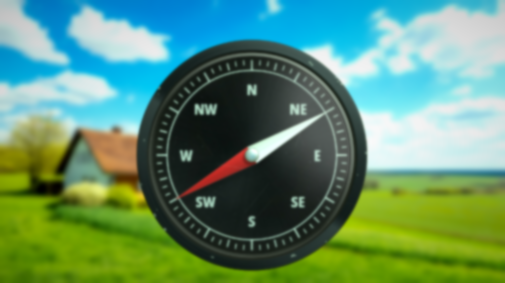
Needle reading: ° 240
